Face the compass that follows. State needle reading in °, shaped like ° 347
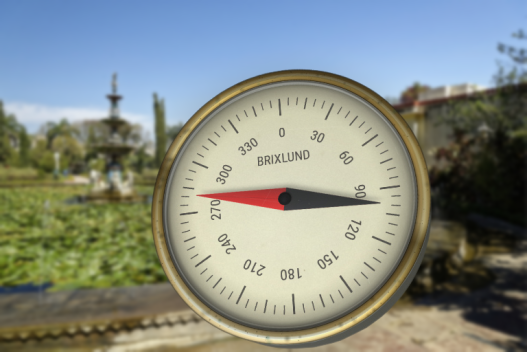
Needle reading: ° 280
